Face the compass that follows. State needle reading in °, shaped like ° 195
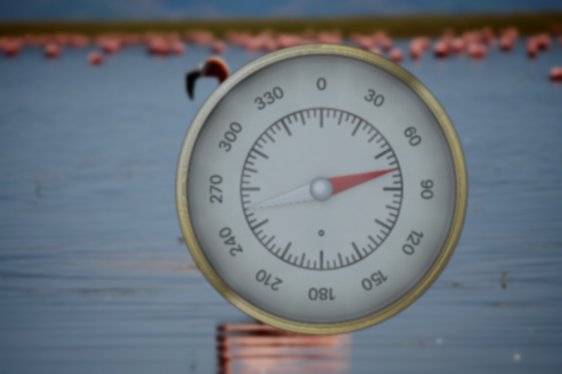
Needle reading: ° 75
